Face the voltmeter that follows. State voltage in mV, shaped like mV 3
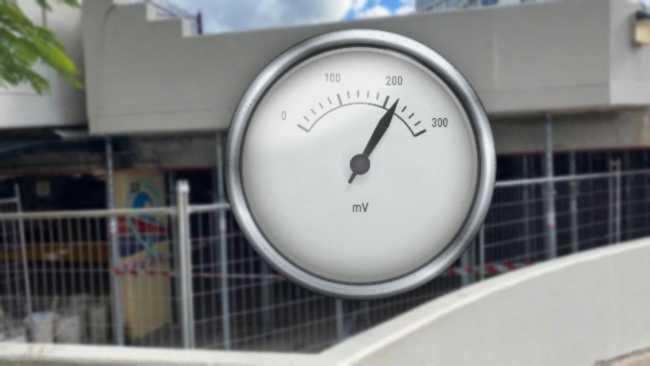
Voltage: mV 220
